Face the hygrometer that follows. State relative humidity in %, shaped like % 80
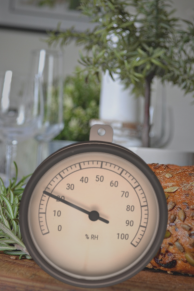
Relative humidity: % 20
